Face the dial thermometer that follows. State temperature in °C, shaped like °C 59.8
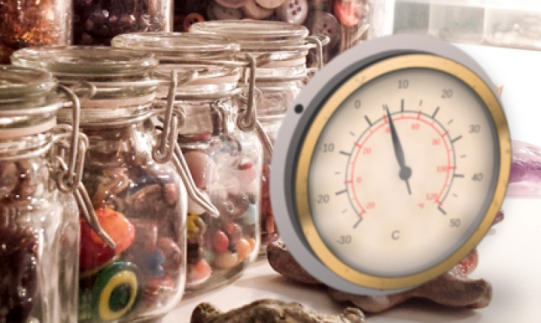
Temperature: °C 5
